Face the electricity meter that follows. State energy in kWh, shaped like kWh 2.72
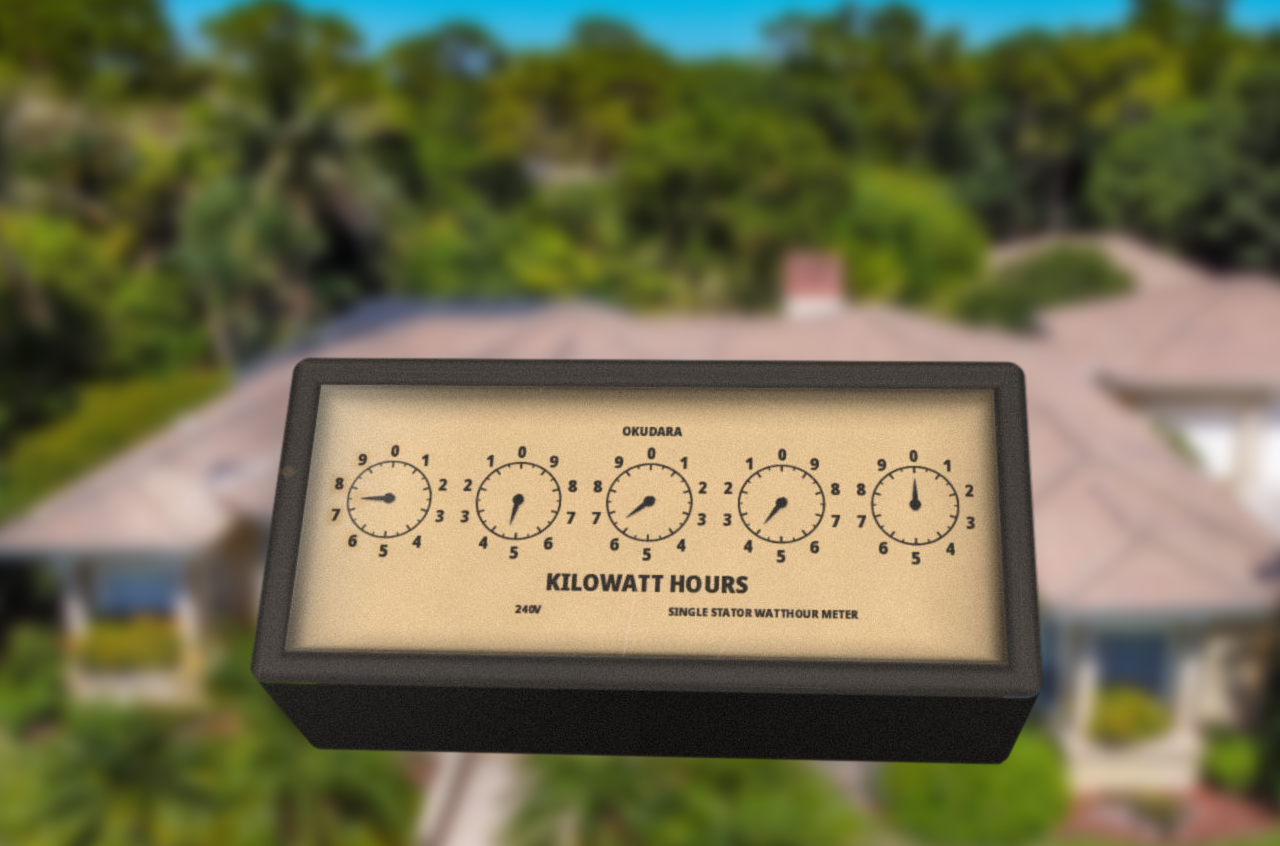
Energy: kWh 74640
